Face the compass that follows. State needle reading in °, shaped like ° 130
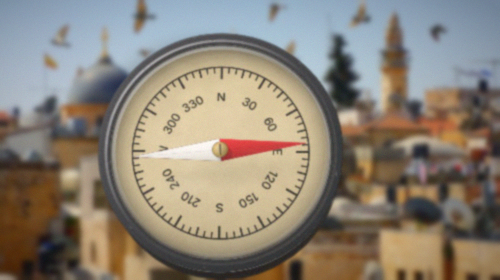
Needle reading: ° 85
